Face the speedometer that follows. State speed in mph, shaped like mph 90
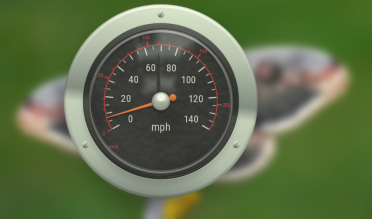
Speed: mph 7.5
